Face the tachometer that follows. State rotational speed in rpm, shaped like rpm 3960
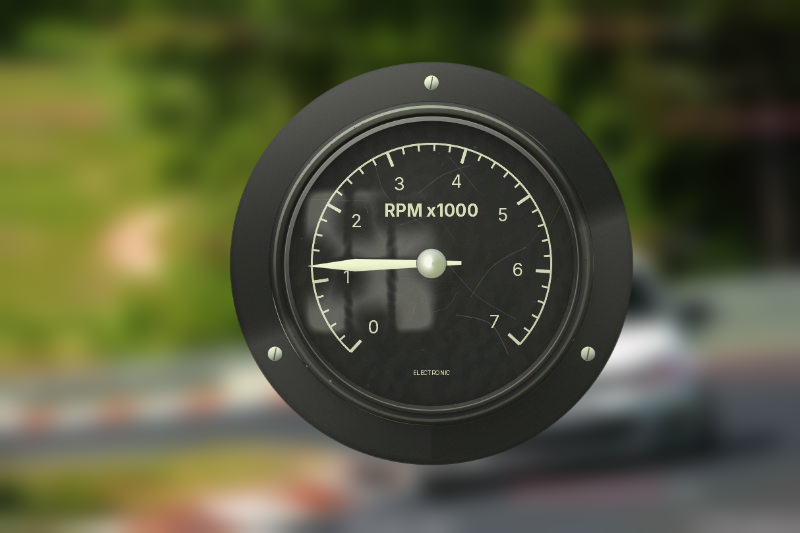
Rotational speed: rpm 1200
